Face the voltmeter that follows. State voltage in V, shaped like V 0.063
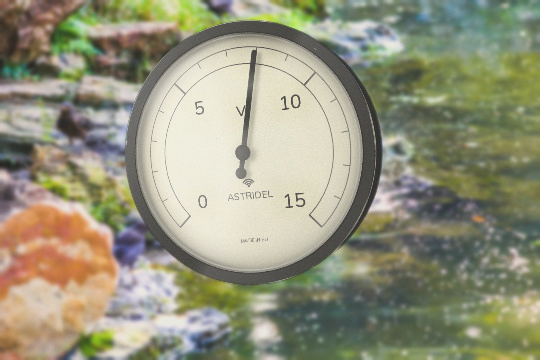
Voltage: V 8
